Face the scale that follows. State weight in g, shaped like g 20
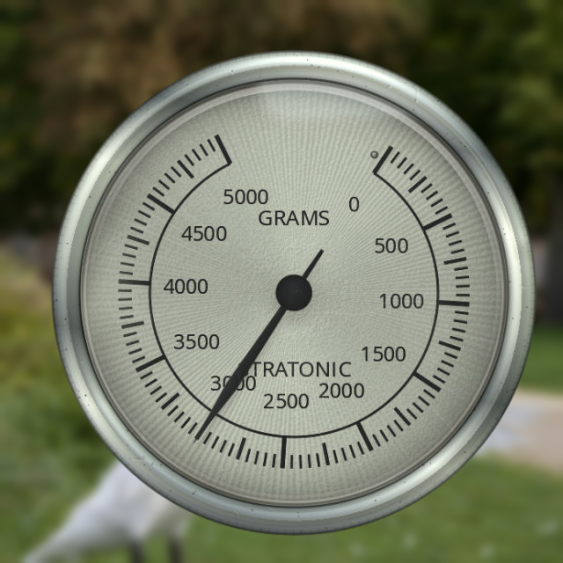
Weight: g 3000
